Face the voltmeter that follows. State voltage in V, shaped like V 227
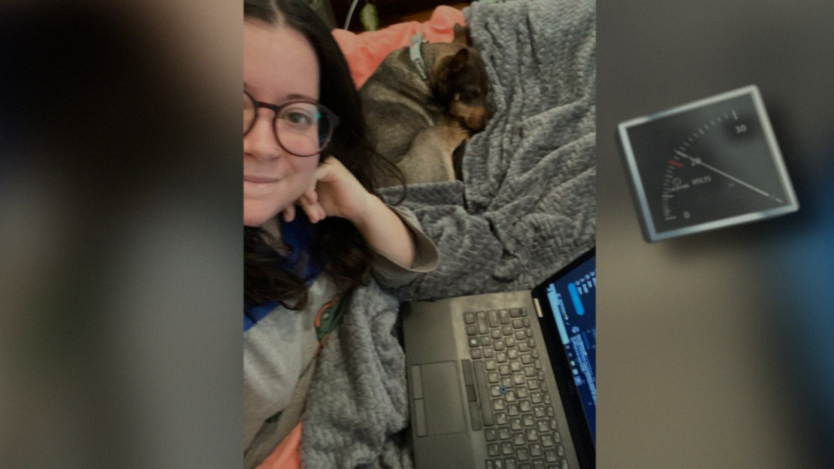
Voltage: V 20
